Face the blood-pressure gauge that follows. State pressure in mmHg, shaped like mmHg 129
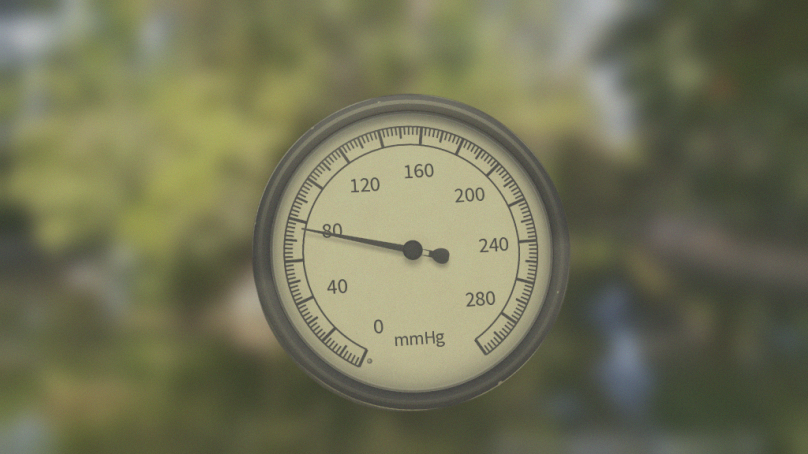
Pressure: mmHg 76
